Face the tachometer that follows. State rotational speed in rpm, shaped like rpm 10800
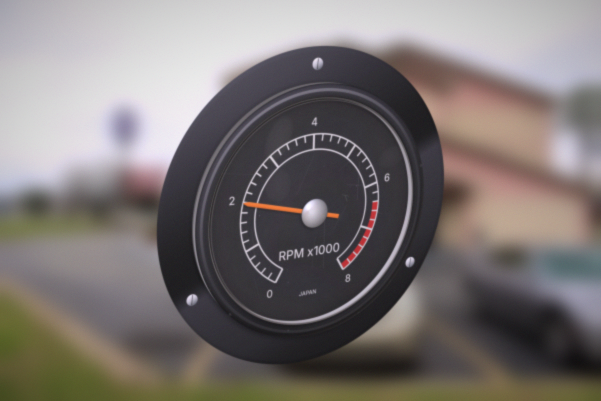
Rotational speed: rpm 2000
